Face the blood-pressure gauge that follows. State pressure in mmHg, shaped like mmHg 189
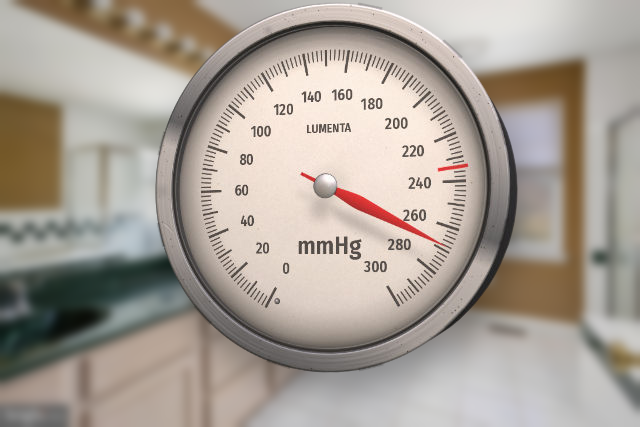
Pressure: mmHg 268
